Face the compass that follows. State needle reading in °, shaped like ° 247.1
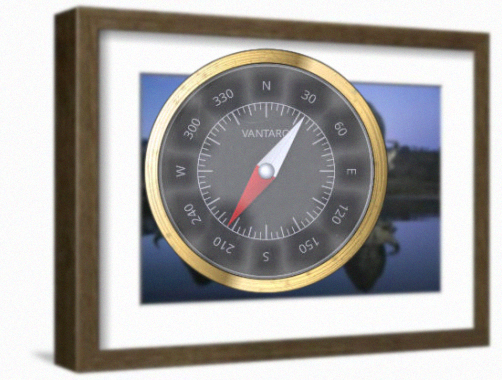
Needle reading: ° 215
